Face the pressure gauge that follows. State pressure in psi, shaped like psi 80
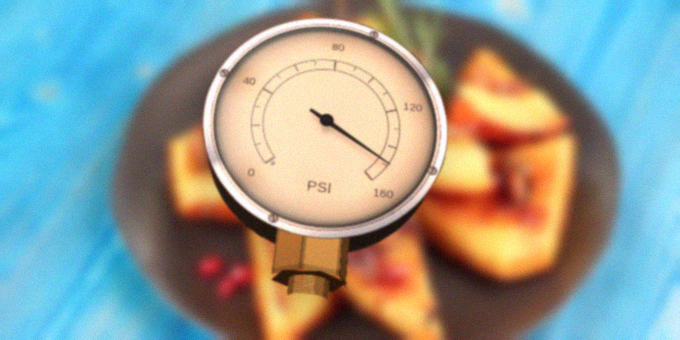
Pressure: psi 150
